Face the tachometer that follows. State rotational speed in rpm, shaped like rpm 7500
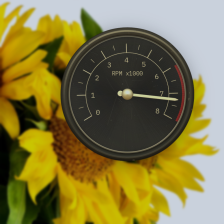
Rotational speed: rpm 7250
